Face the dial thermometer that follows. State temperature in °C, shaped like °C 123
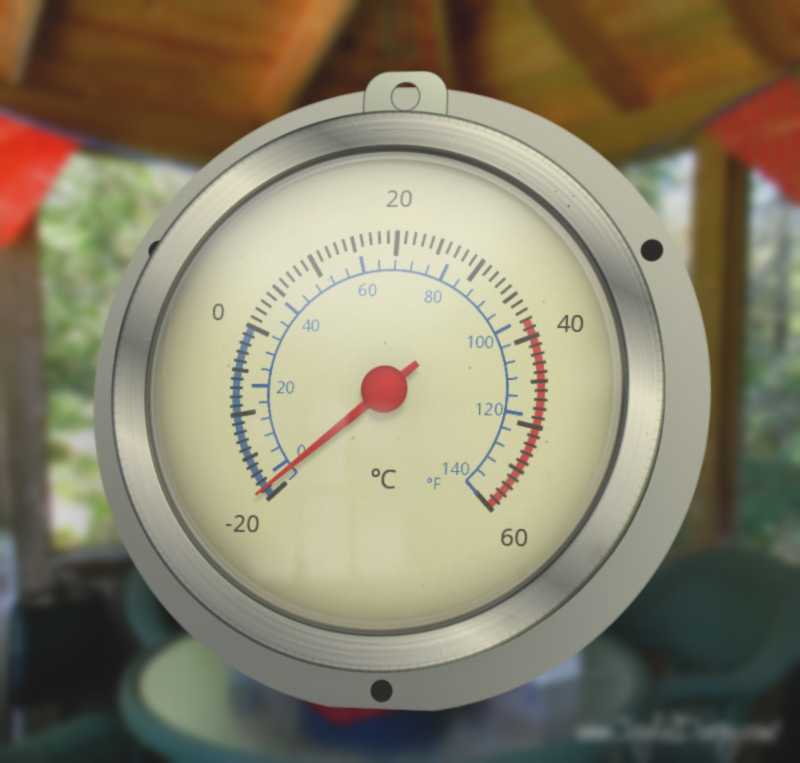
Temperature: °C -19
